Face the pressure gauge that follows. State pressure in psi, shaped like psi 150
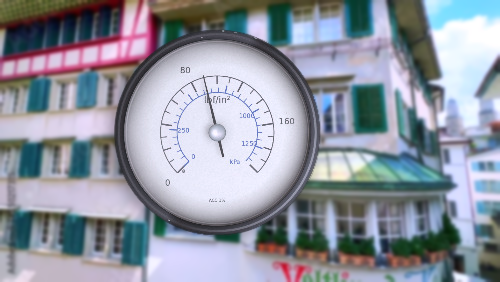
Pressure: psi 90
